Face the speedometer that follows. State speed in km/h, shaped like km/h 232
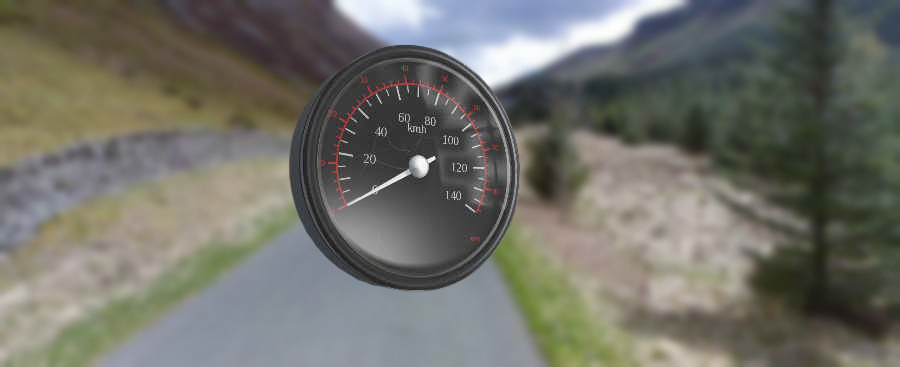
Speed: km/h 0
